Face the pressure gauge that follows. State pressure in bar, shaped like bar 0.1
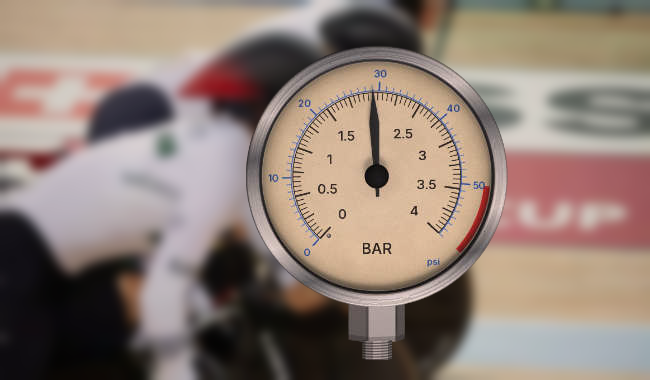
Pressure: bar 2
